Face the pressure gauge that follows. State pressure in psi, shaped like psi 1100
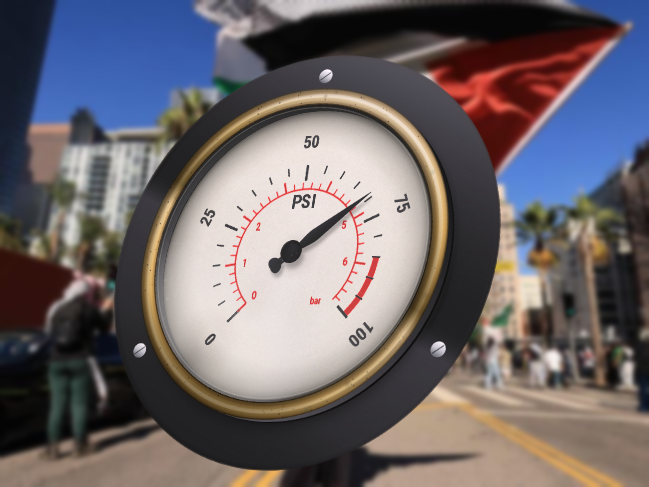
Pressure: psi 70
